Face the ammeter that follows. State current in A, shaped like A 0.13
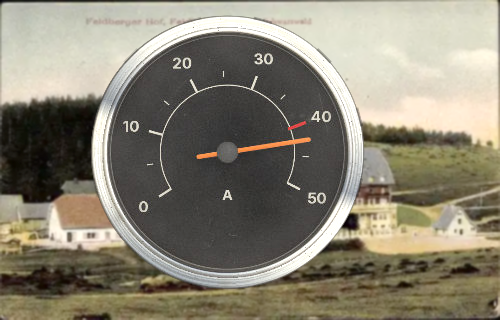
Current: A 42.5
